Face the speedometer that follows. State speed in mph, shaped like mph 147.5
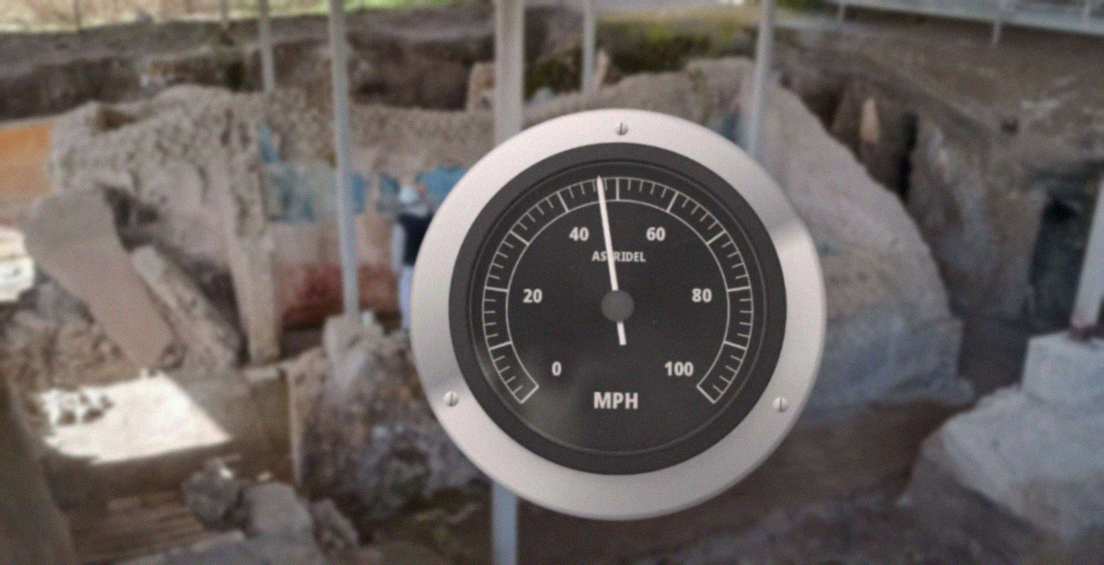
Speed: mph 47
